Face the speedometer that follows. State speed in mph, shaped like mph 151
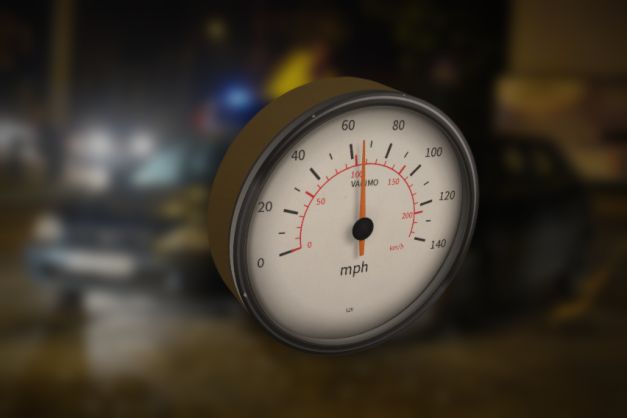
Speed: mph 65
